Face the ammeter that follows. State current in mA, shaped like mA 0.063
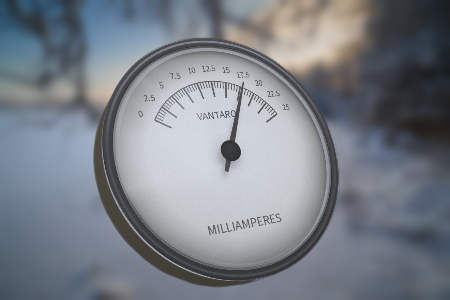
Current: mA 17.5
